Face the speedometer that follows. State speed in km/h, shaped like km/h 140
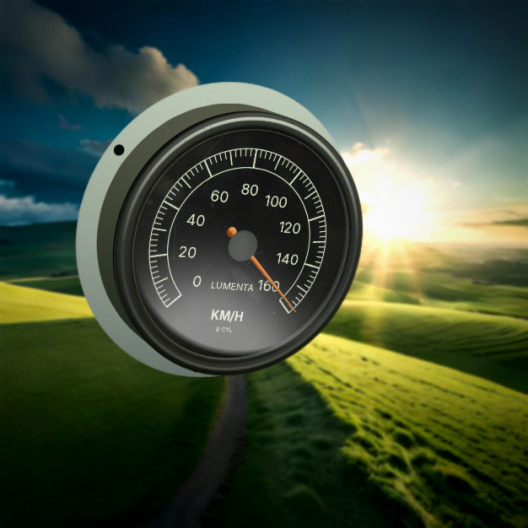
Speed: km/h 158
